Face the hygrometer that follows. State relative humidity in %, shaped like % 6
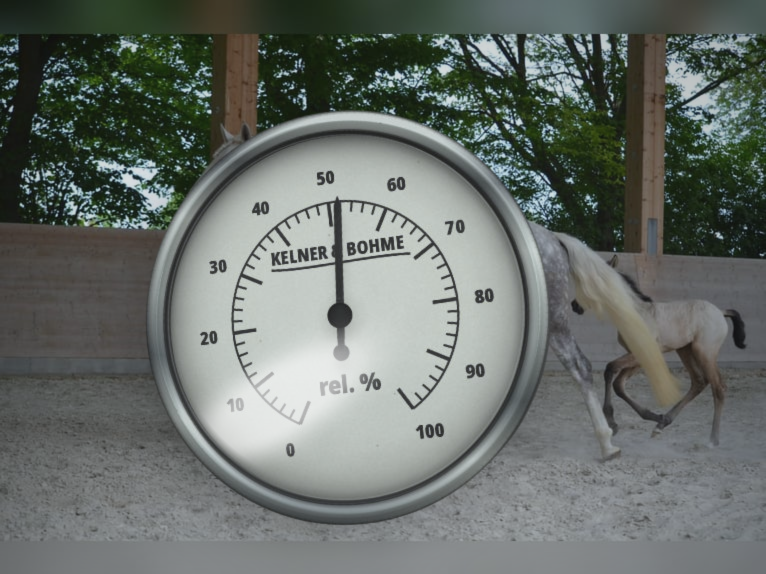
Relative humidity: % 52
